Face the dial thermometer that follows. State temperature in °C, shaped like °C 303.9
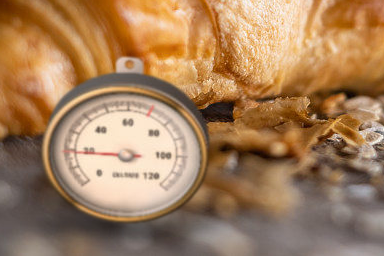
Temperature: °C 20
